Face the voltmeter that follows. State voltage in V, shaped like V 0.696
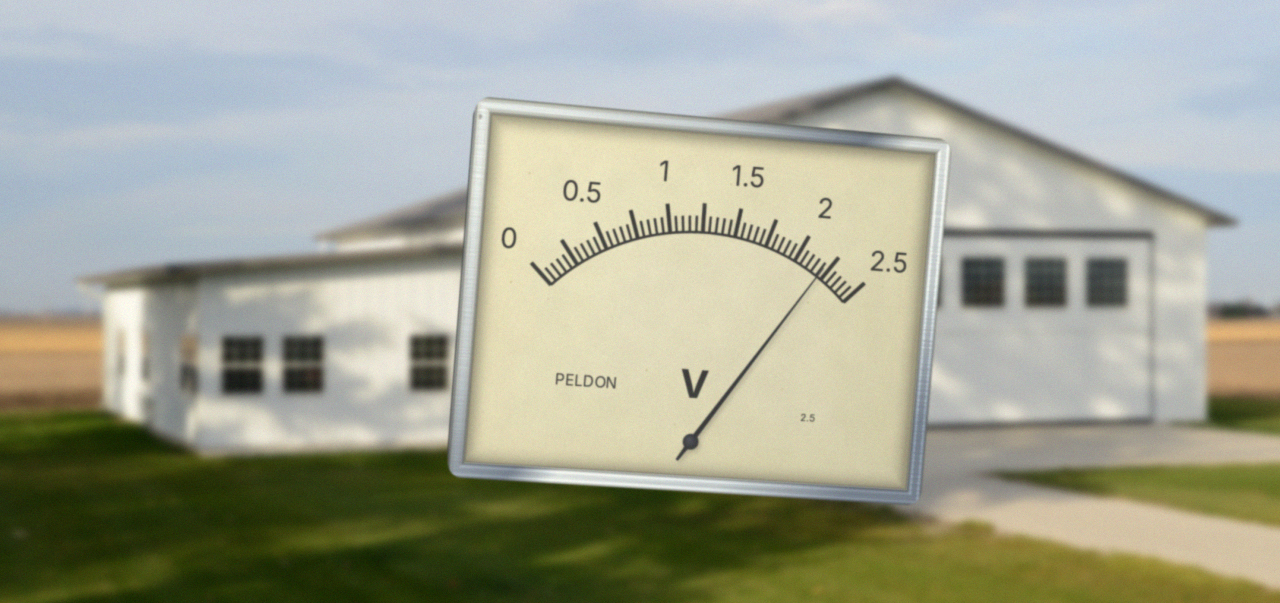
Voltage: V 2.2
